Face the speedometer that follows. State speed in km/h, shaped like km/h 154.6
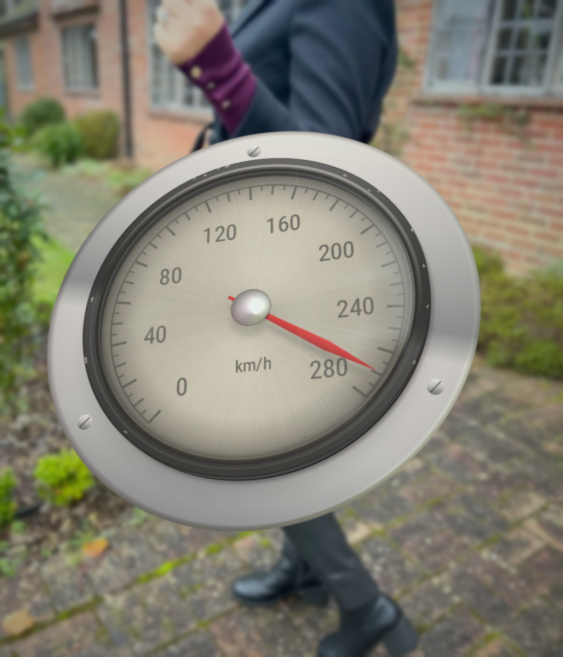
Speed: km/h 270
